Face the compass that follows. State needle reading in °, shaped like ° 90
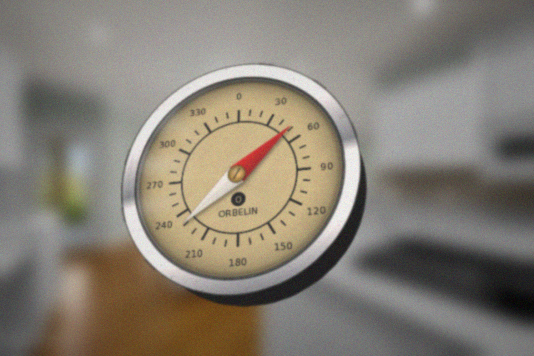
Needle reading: ° 50
